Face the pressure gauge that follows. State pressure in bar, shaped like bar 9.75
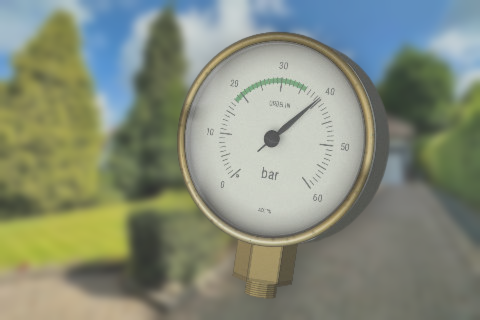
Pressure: bar 40
